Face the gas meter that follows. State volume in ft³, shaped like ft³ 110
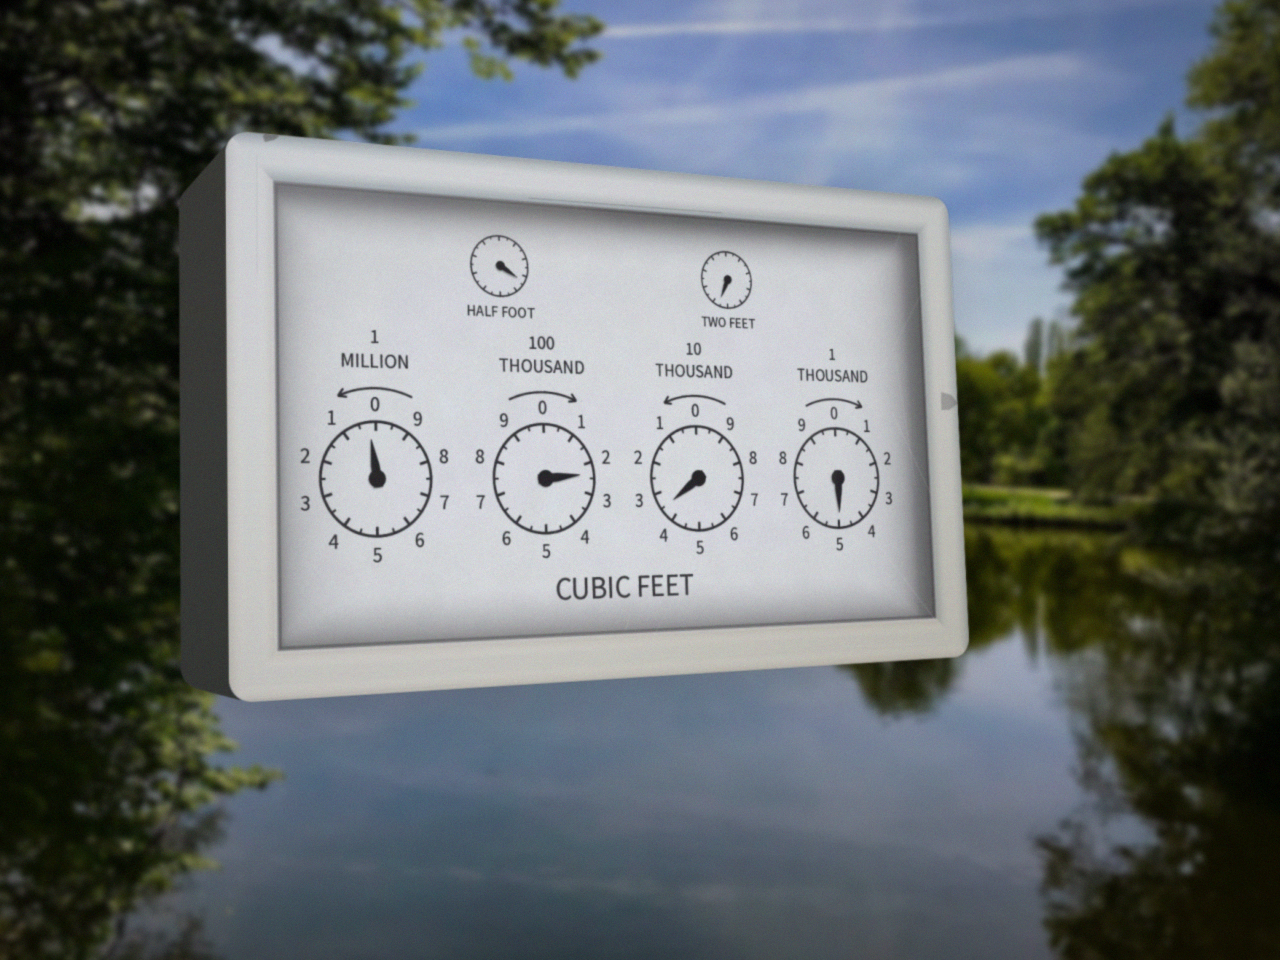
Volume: ft³ 23500
